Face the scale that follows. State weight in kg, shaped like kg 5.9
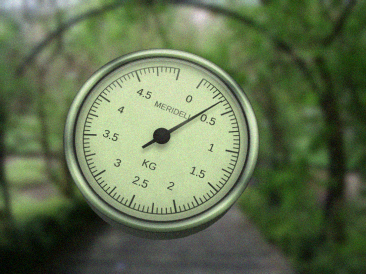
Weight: kg 0.35
